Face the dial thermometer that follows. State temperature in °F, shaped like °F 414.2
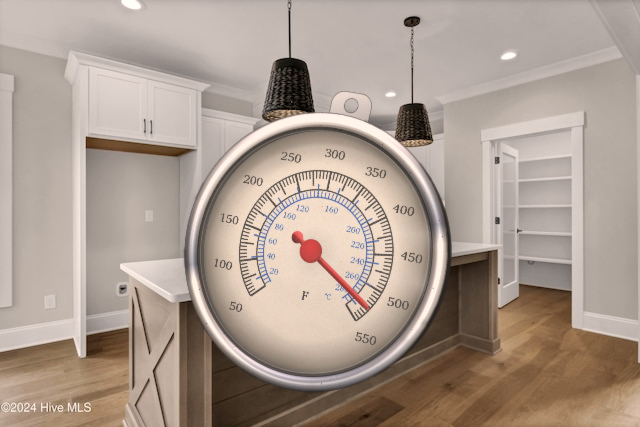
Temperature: °F 525
